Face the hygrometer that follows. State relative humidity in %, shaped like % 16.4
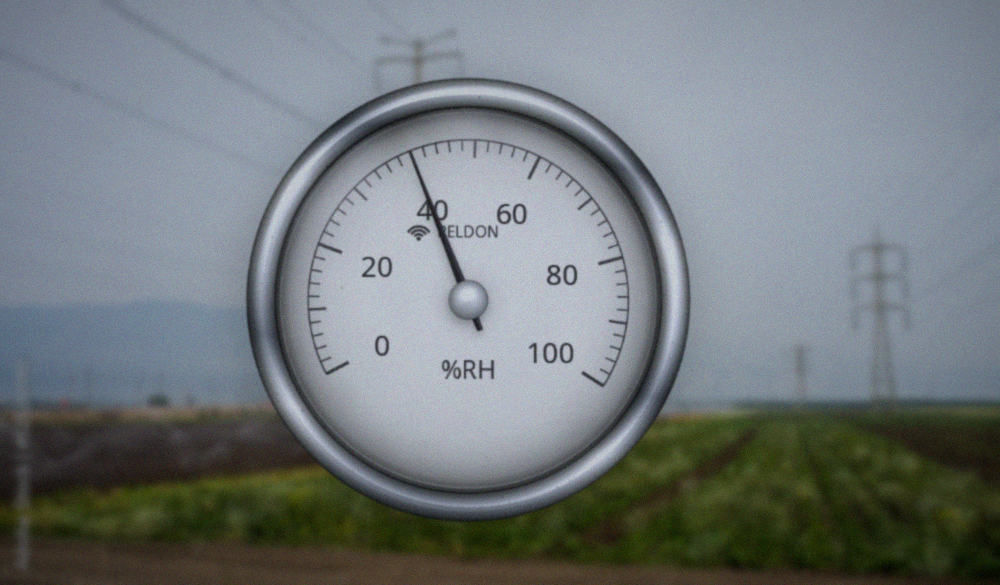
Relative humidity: % 40
